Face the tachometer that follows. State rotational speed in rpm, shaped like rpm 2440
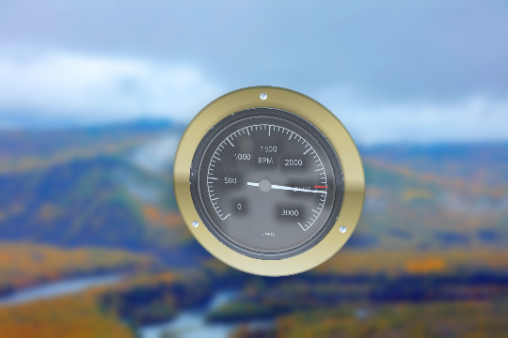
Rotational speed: rpm 2500
